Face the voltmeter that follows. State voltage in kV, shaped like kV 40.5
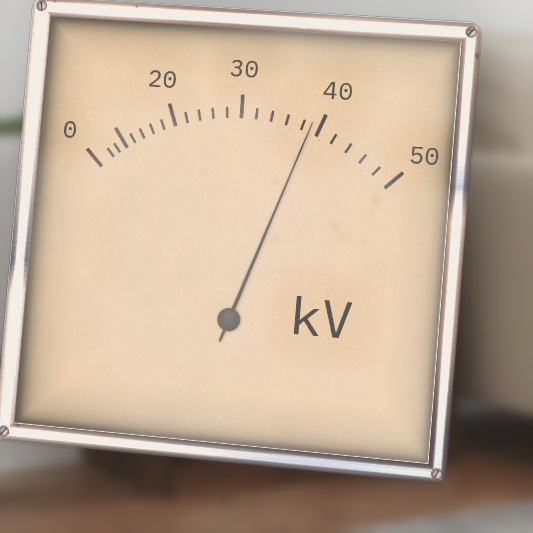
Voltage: kV 39
